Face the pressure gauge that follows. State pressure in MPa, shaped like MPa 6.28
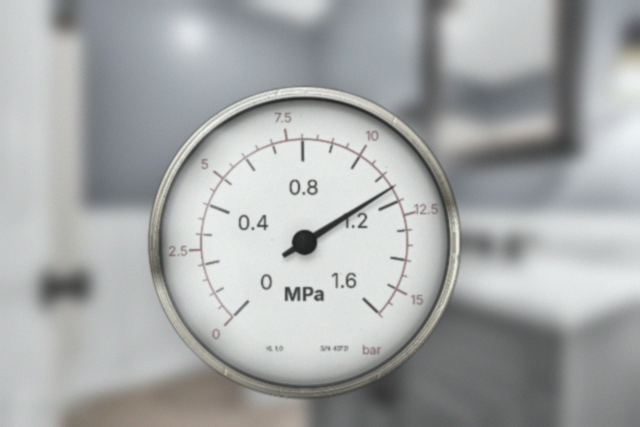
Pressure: MPa 1.15
